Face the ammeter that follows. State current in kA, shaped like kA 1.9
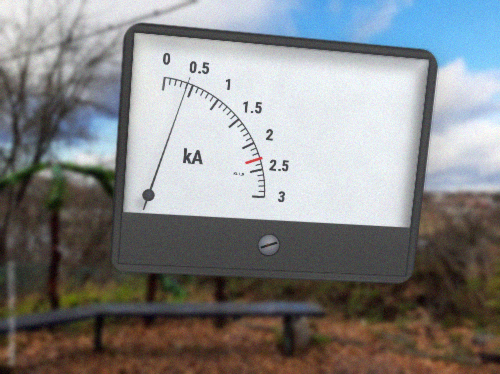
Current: kA 0.4
